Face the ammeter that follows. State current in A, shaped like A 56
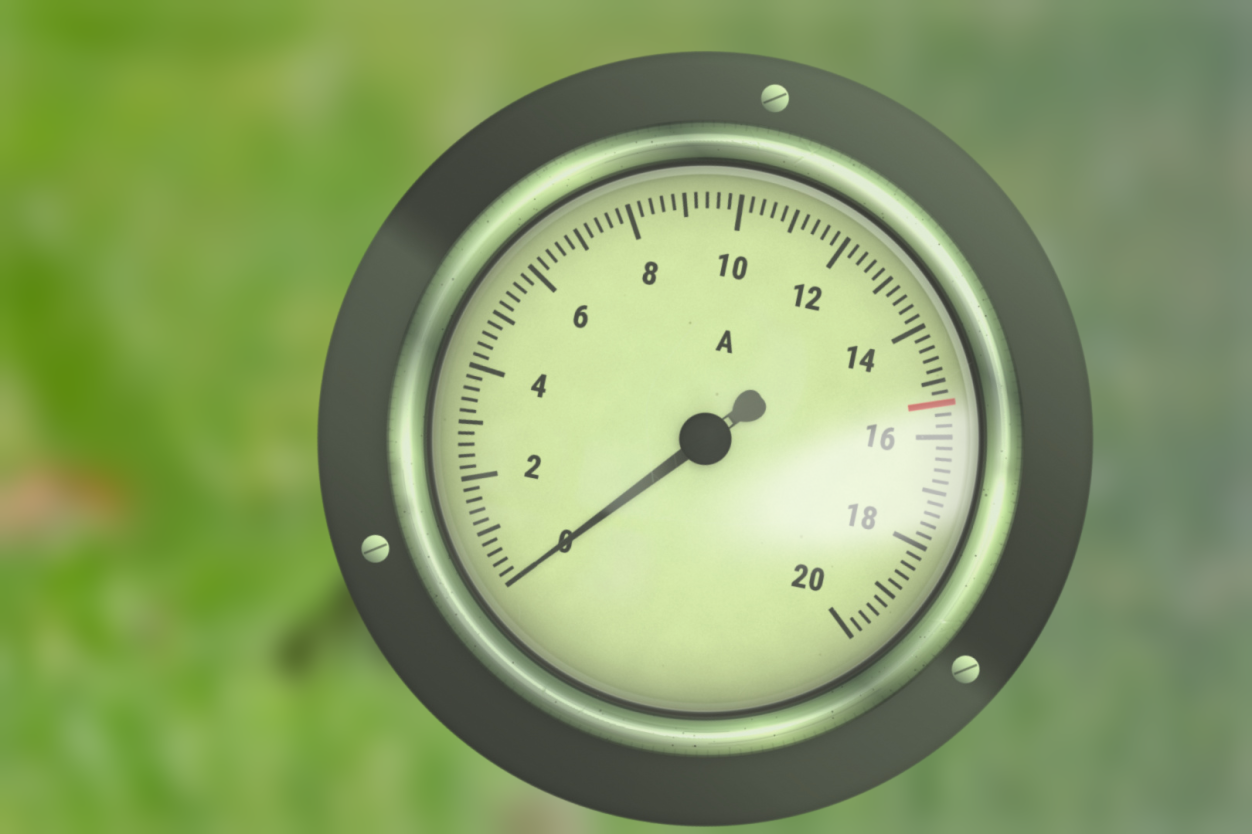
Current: A 0
